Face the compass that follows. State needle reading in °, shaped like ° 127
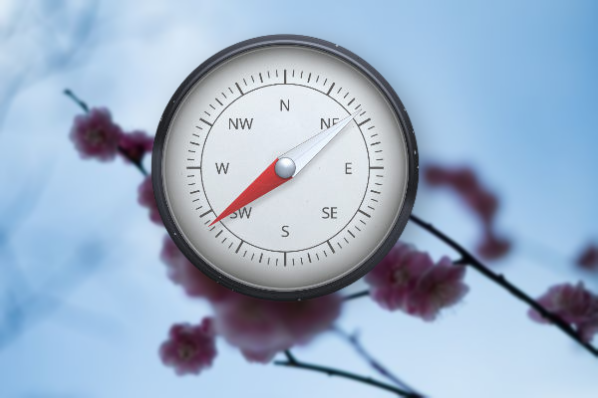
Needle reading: ° 232.5
